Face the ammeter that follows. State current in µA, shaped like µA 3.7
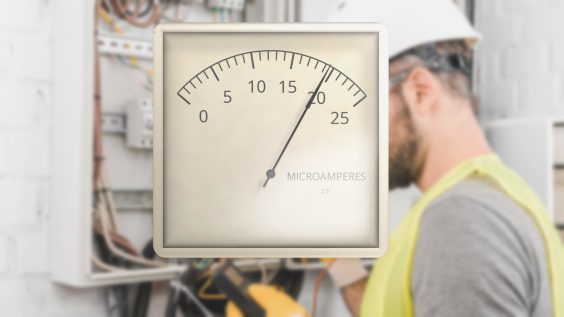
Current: µA 19.5
